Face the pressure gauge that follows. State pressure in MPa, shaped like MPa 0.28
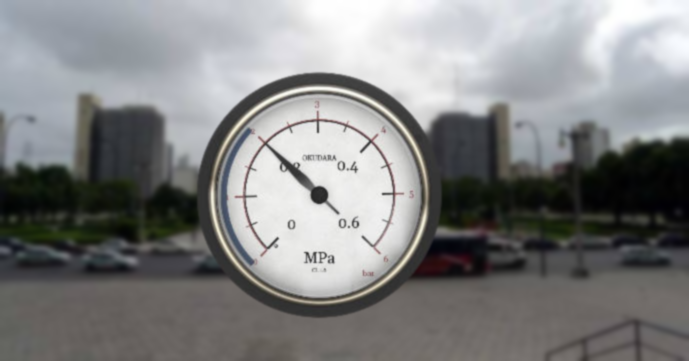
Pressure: MPa 0.2
